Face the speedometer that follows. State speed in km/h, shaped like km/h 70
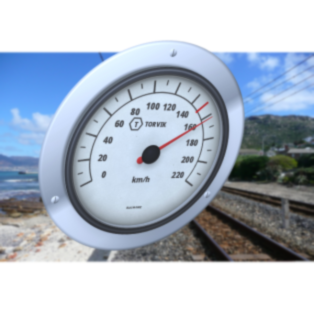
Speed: km/h 160
